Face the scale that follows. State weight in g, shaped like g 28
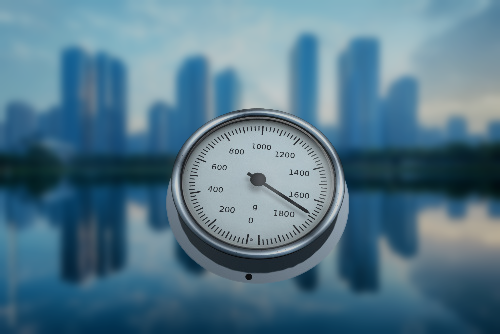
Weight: g 1700
